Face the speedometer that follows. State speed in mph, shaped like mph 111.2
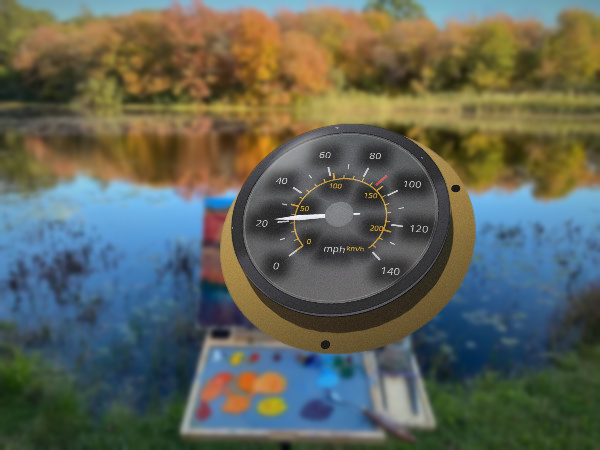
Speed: mph 20
